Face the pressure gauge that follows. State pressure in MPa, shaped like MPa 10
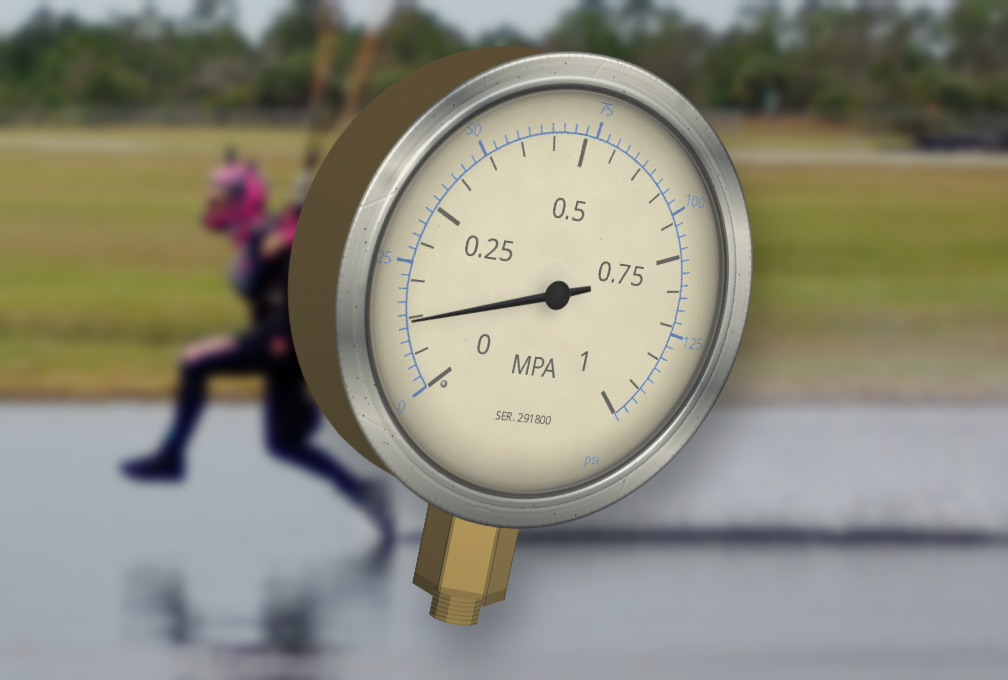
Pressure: MPa 0.1
